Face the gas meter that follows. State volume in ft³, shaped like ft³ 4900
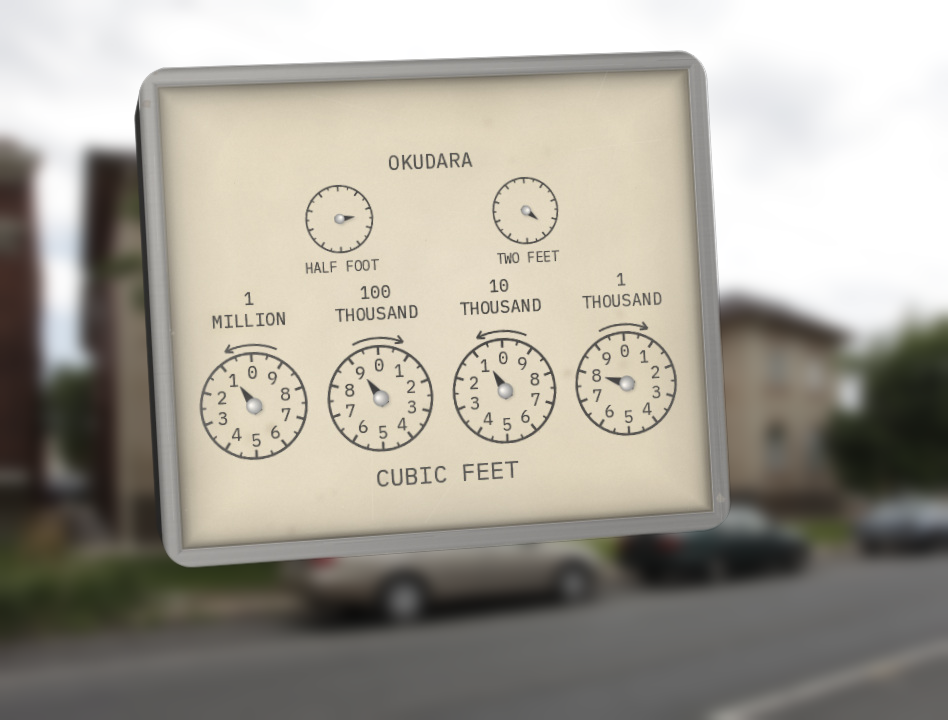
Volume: ft³ 90800
